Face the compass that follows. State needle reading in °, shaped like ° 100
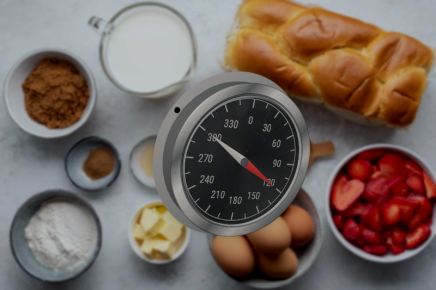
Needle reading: ° 120
